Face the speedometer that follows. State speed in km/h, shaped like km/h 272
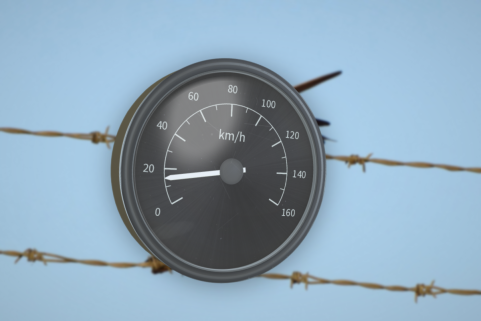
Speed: km/h 15
